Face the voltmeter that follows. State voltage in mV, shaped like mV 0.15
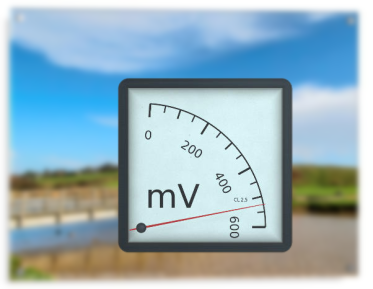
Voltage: mV 525
